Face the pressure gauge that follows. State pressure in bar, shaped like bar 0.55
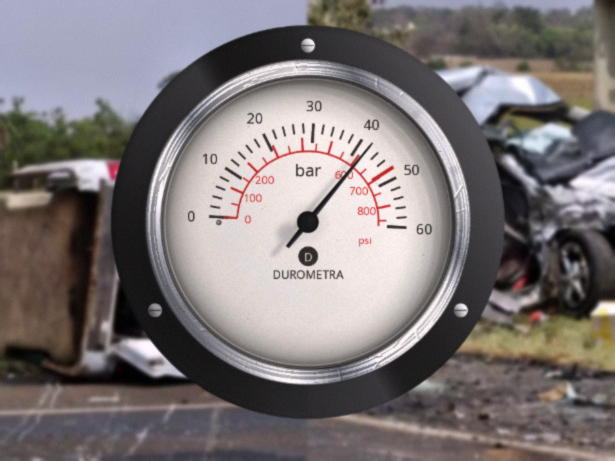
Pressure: bar 42
